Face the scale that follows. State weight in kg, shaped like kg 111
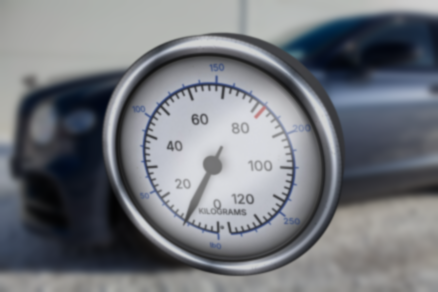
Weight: kg 10
